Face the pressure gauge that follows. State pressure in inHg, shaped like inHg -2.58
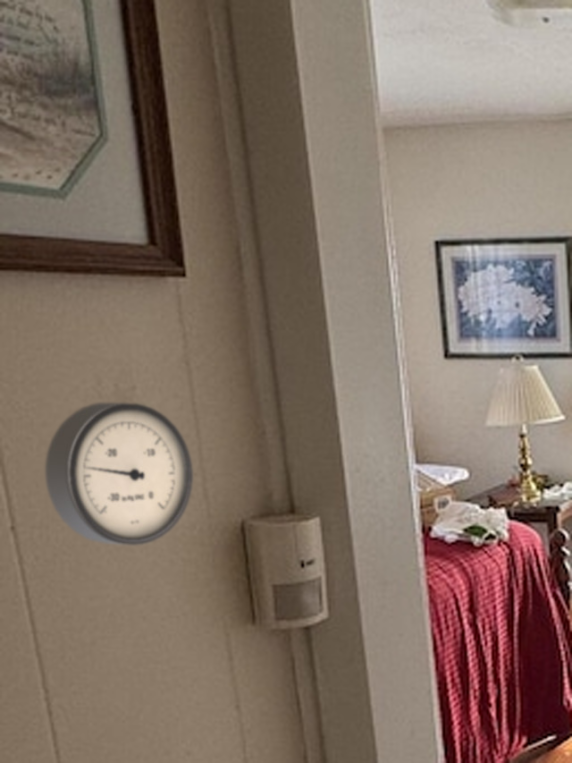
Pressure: inHg -24
